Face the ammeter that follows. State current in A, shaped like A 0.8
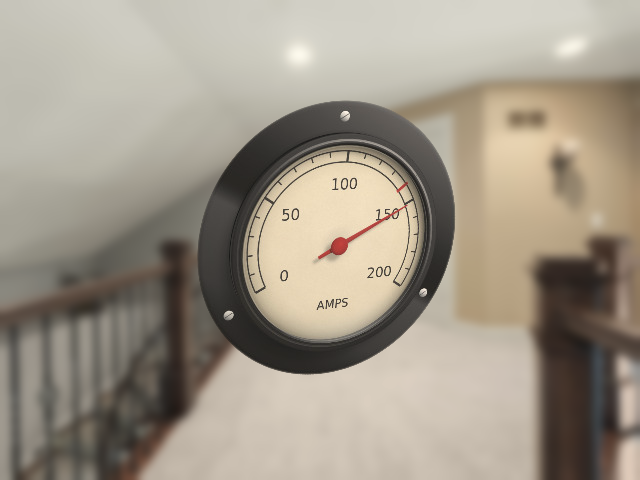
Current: A 150
